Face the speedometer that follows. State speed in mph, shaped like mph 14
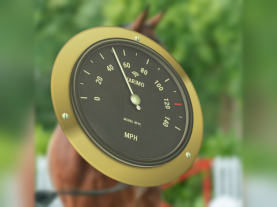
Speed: mph 50
